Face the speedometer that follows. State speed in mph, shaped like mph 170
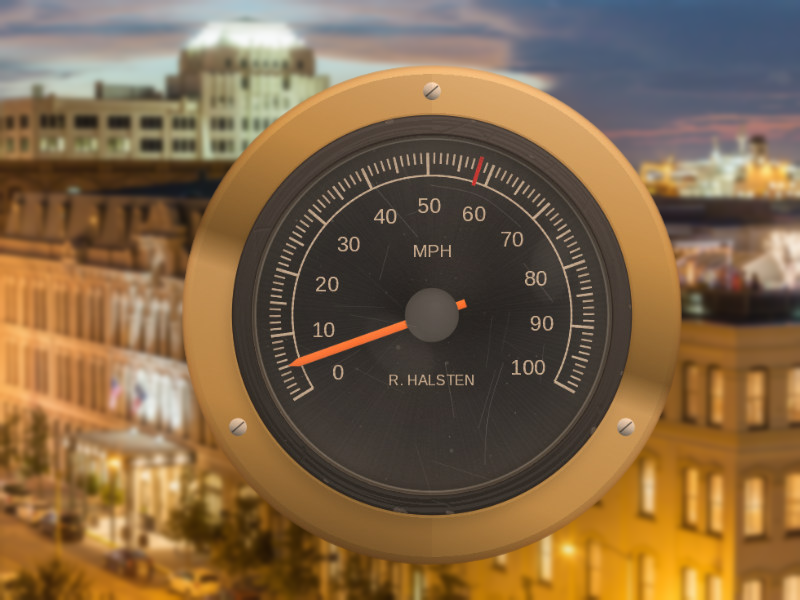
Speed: mph 5
